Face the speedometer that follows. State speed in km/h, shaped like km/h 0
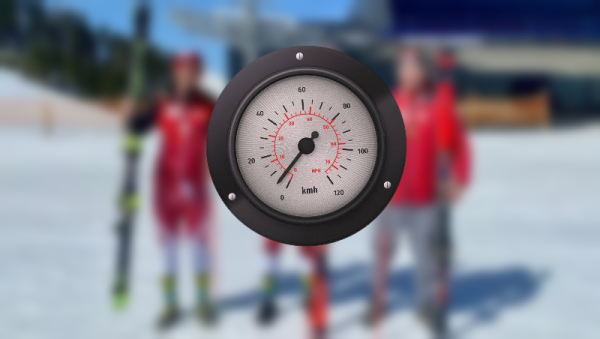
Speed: km/h 5
